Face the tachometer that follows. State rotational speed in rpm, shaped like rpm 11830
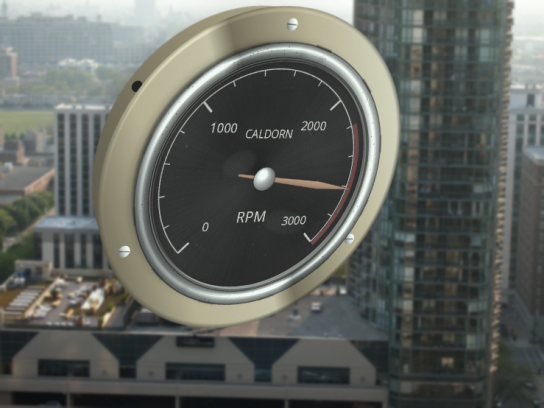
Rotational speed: rpm 2600
